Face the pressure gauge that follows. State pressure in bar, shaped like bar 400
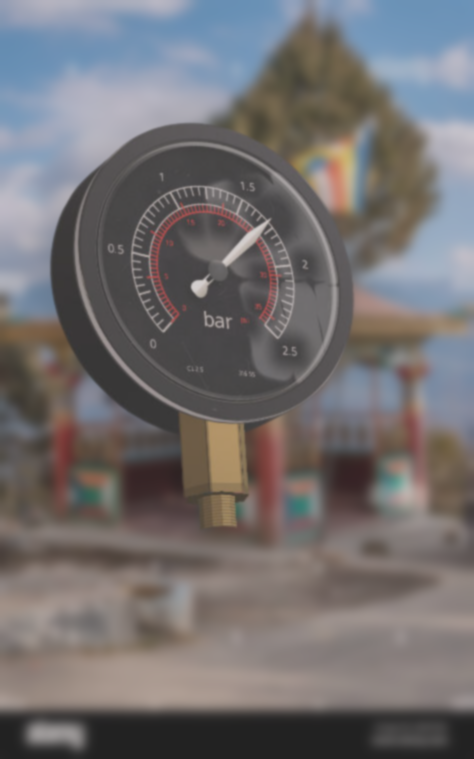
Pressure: bar 1.7
